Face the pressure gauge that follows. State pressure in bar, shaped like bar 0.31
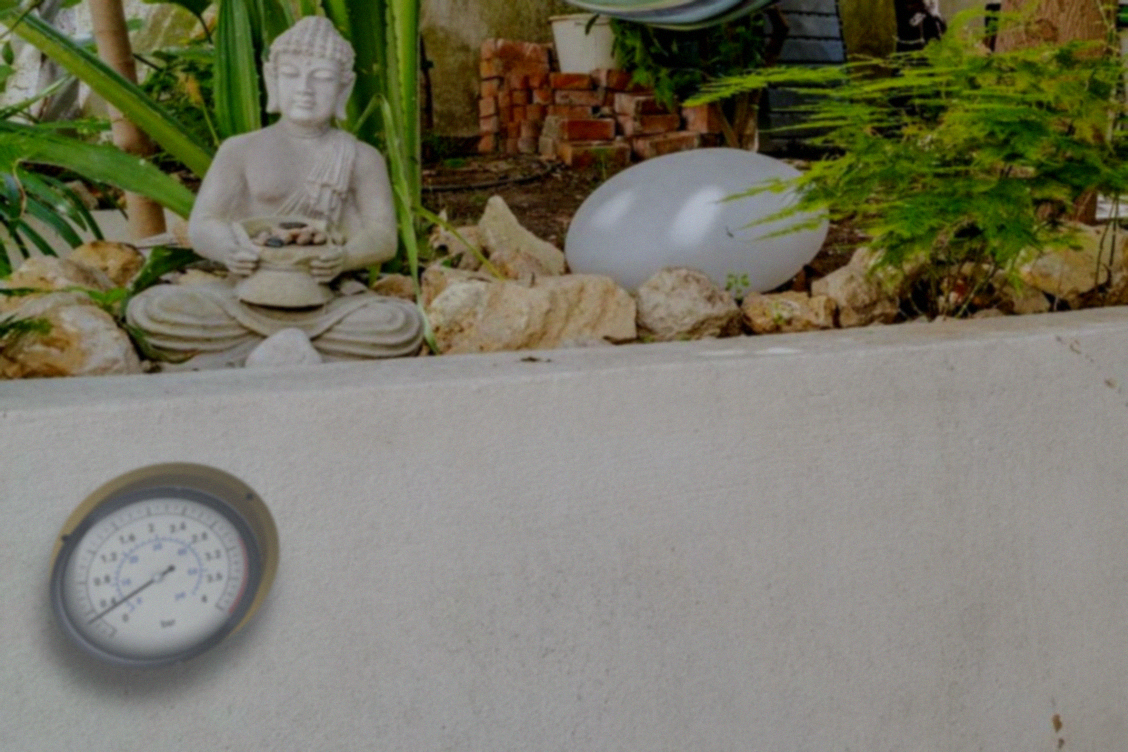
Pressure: bar 0.3
